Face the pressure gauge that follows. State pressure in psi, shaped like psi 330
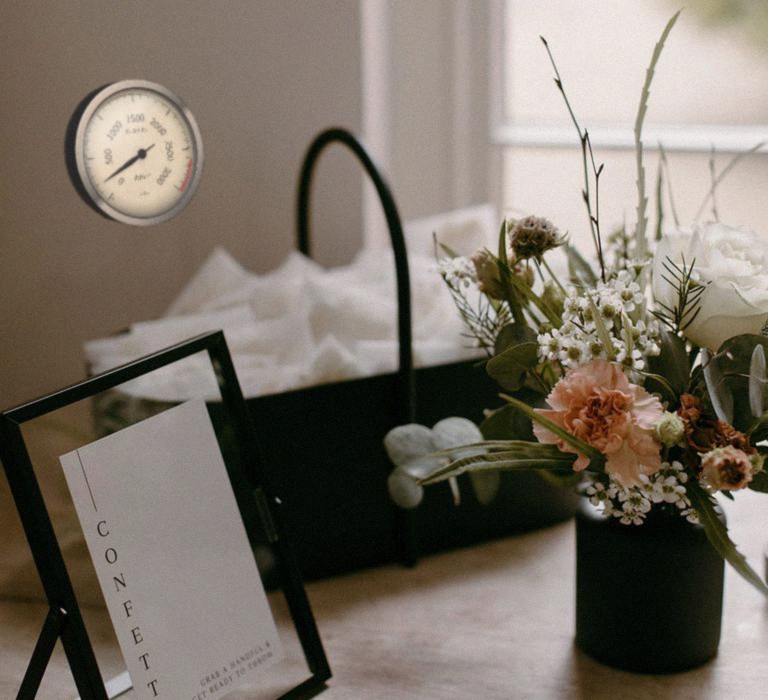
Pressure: psi 200
